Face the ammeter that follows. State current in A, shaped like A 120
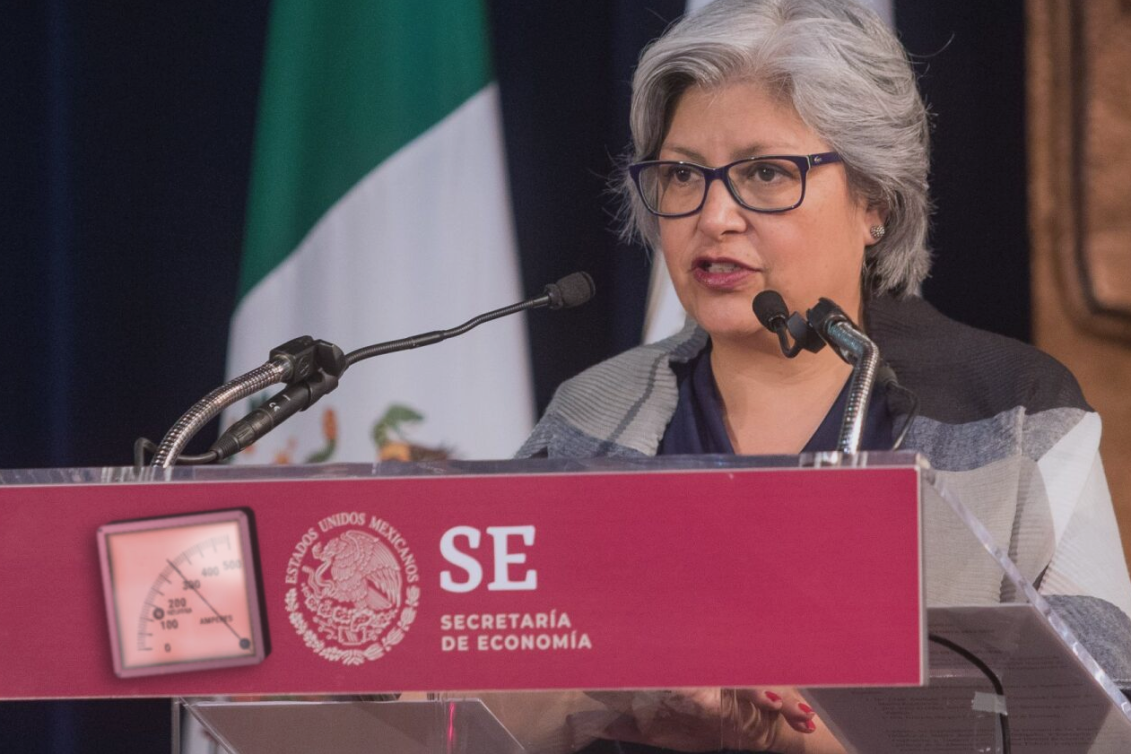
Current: A 300
